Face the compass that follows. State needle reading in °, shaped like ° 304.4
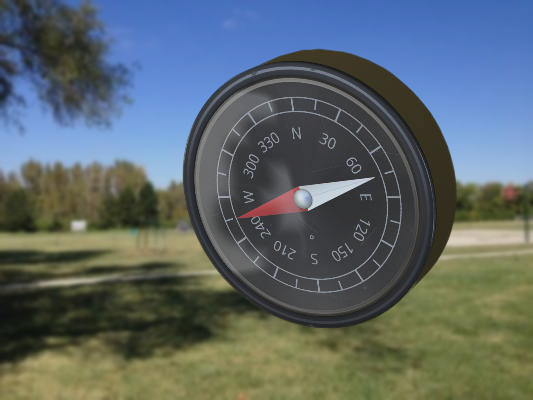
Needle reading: ° 255
